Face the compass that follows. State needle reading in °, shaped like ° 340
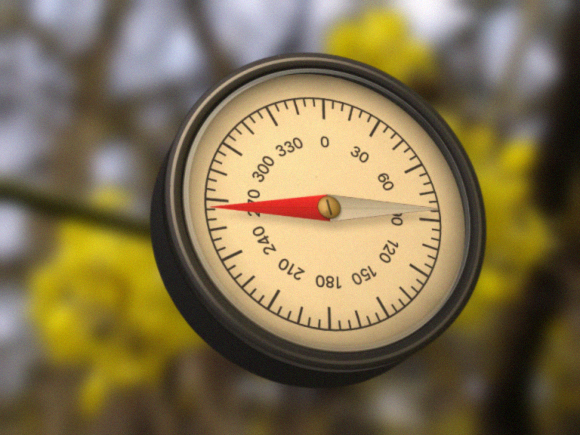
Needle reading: ° 265
